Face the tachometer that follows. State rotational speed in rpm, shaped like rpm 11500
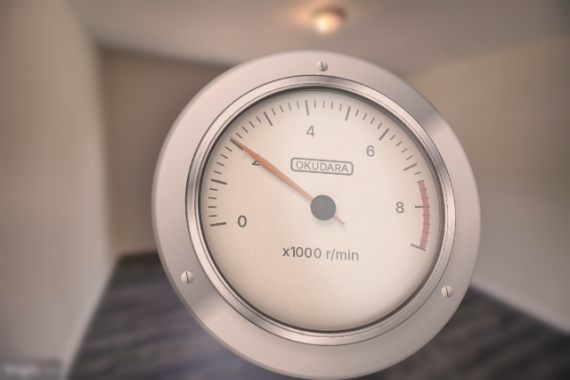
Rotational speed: rpm 2000
